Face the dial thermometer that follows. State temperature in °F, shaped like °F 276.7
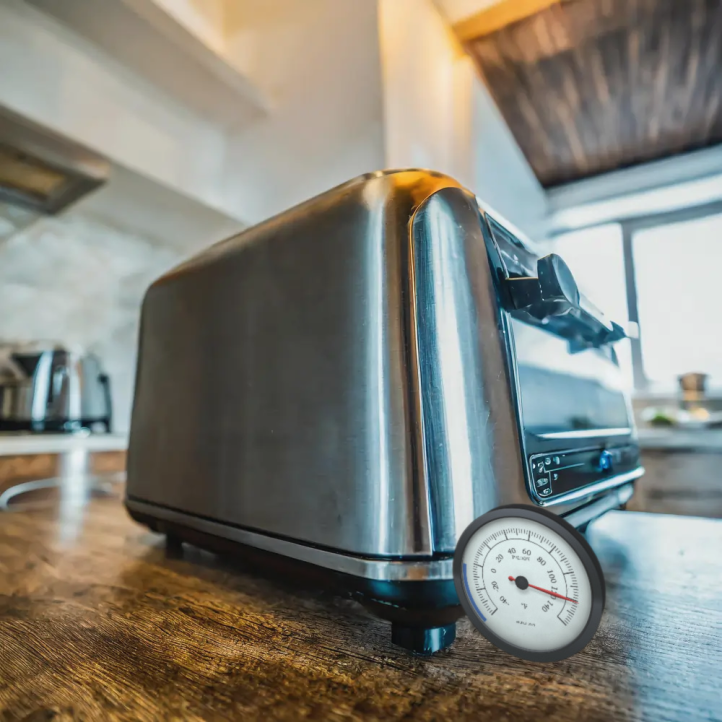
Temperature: °F 120
